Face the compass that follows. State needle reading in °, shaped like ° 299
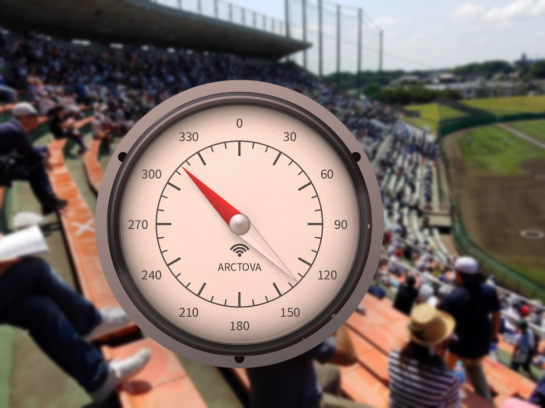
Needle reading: ° 315
